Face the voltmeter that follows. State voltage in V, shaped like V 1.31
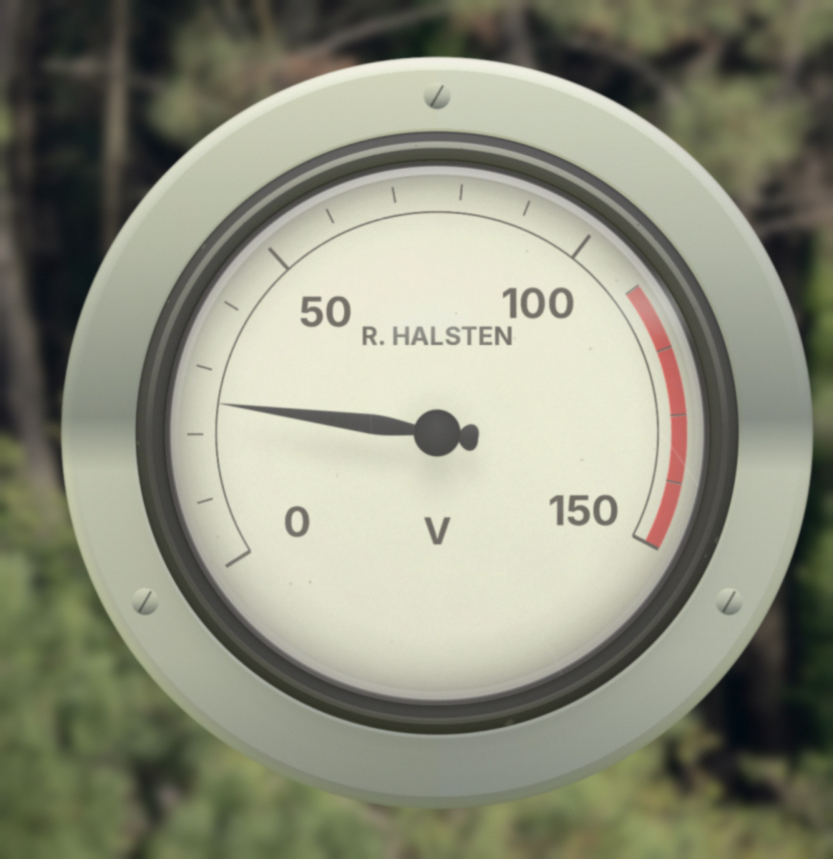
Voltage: V 25
